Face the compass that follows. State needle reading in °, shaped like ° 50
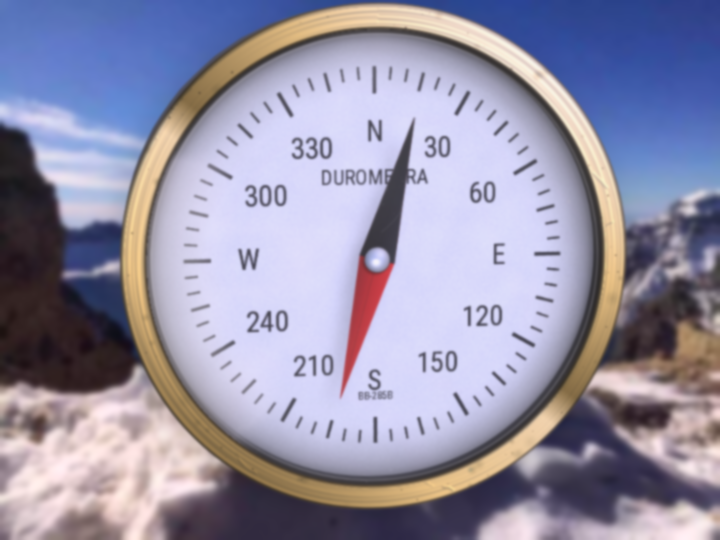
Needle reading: ° 195
